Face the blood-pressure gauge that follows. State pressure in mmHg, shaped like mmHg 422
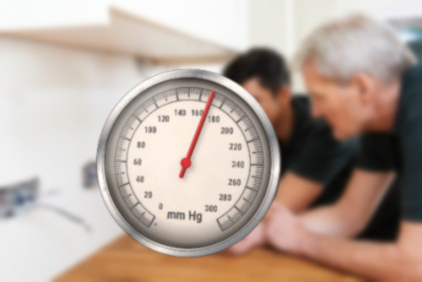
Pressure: mmHg 170
